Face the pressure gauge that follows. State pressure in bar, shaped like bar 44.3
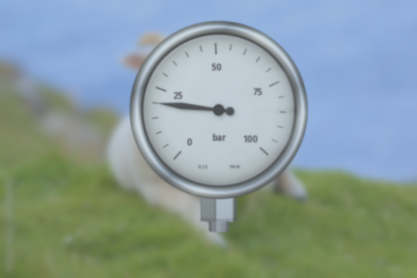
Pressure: bar 20
